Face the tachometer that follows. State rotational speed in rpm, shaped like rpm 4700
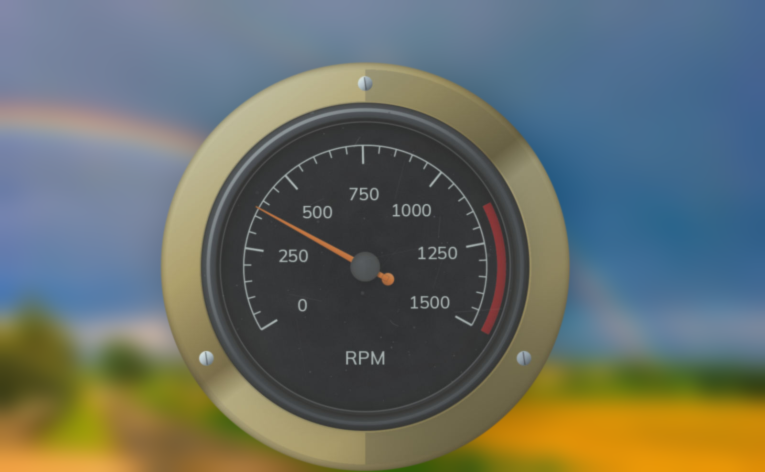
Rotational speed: rpm 375
